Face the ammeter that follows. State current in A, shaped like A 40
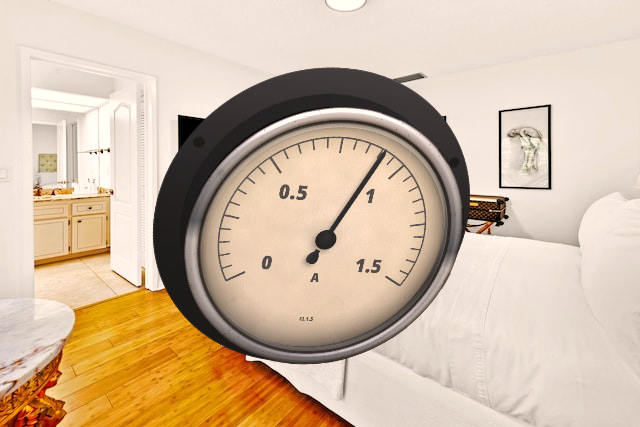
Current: A 0.9
